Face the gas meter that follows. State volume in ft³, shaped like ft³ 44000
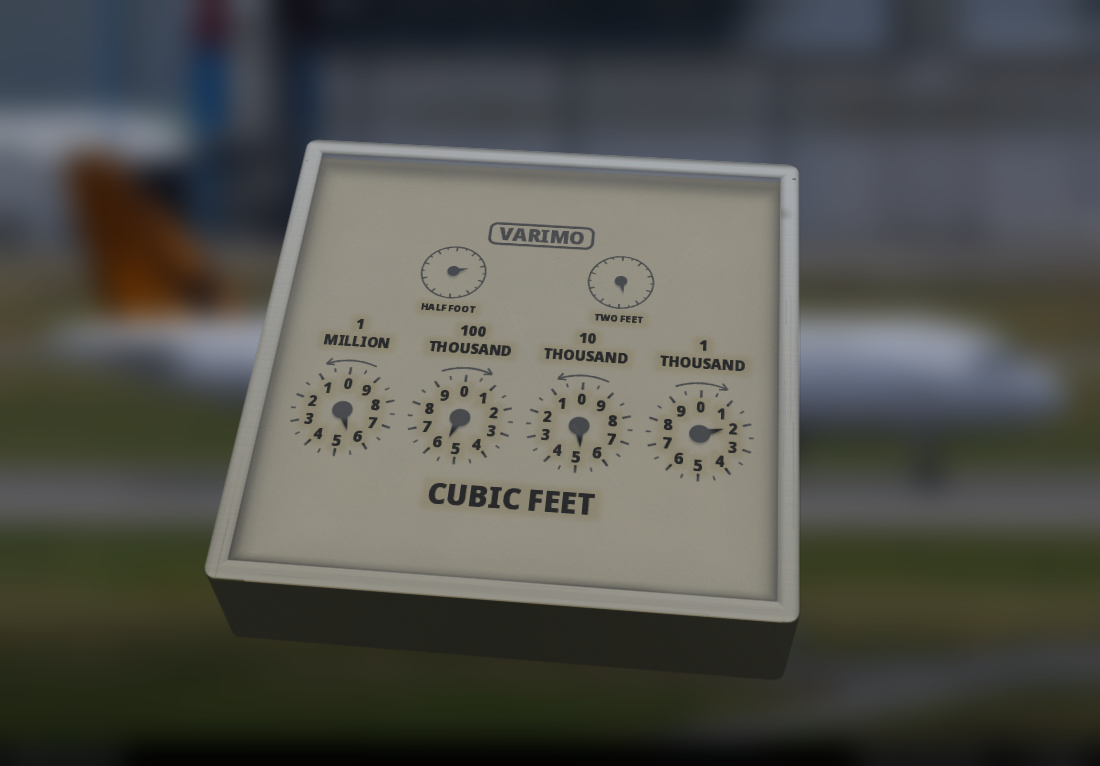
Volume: ft³ 555200
